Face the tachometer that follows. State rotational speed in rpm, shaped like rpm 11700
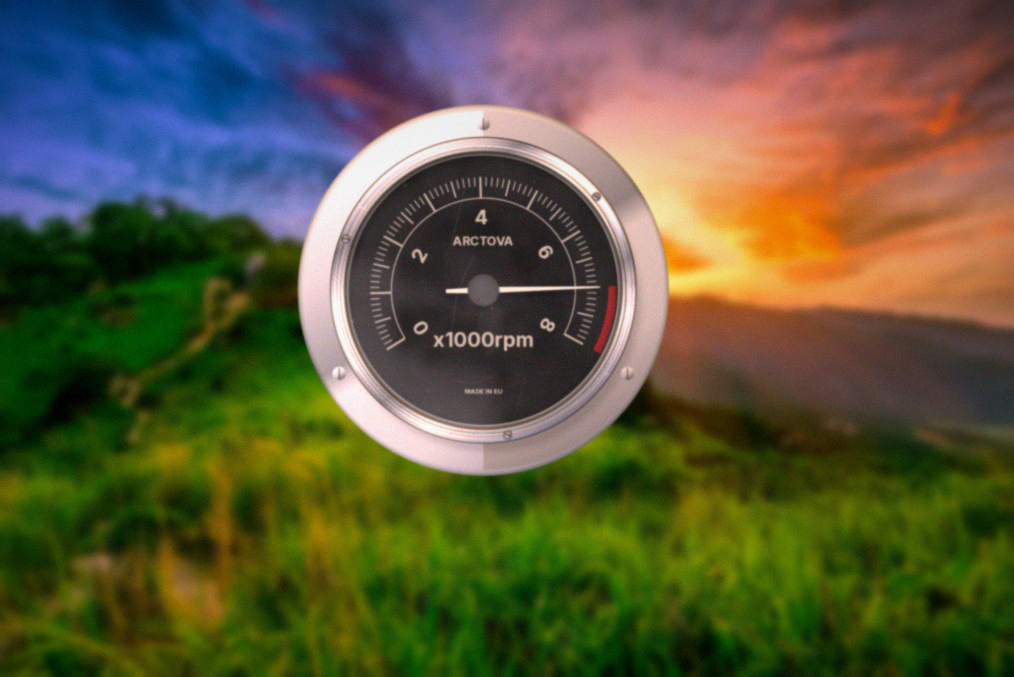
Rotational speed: rpm 7000
